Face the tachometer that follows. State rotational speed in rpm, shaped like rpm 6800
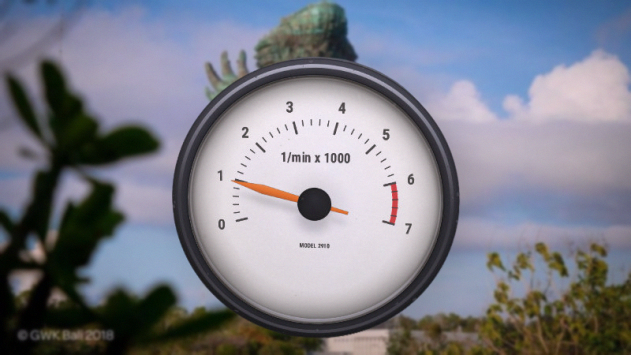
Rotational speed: rpm 1000
